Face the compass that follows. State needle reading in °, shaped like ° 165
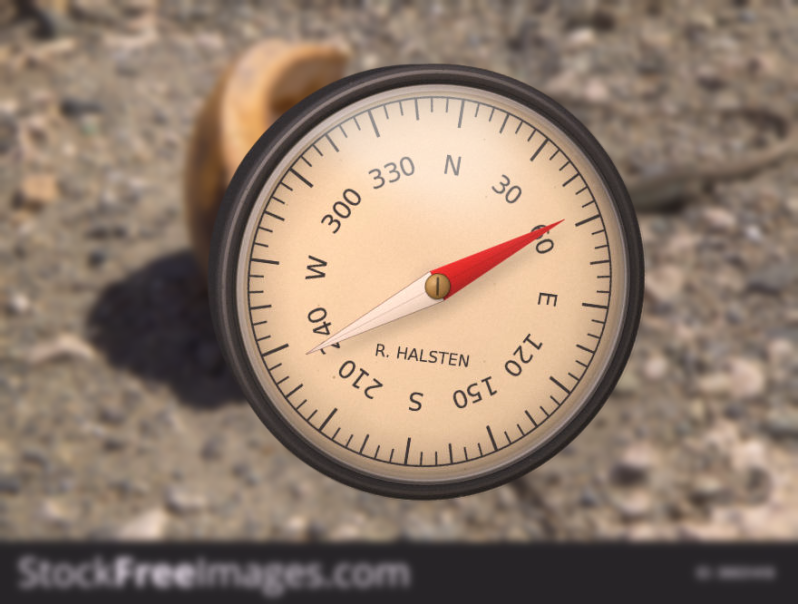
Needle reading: ° 55
